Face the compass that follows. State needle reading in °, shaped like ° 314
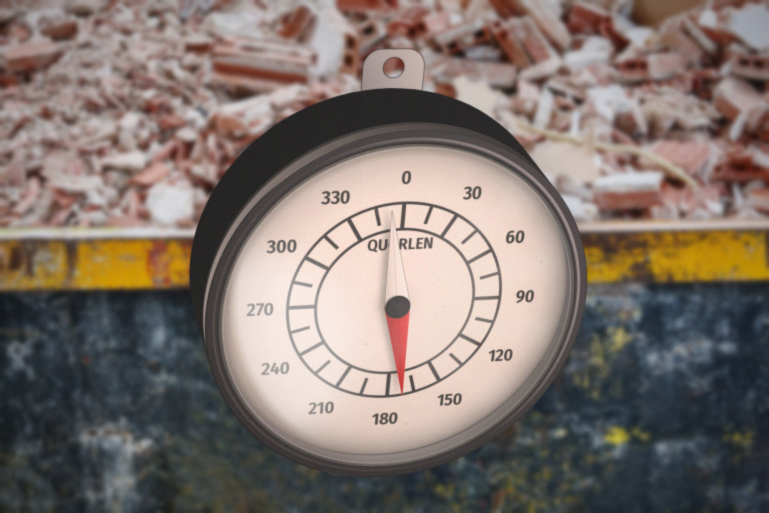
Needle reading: ° 172.5
